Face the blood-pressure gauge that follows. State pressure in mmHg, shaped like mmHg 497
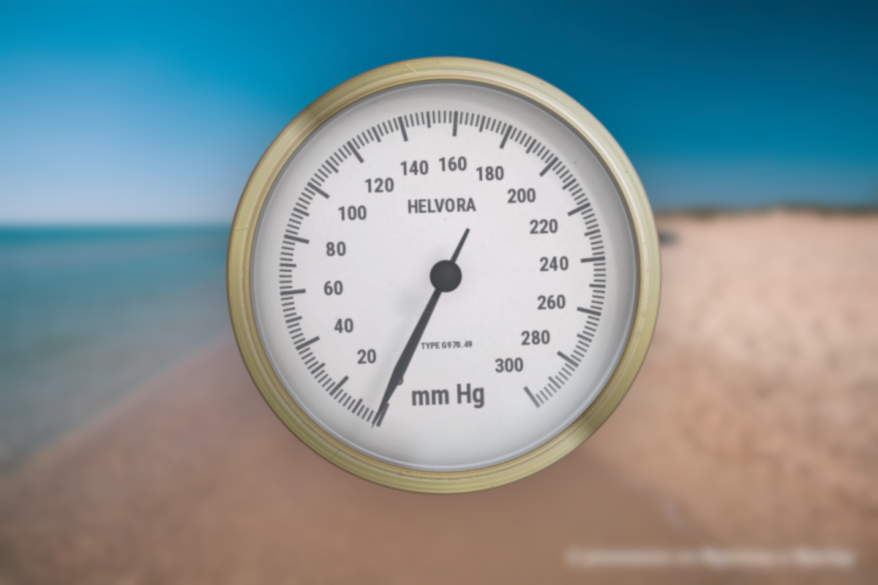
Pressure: mmHg 2
